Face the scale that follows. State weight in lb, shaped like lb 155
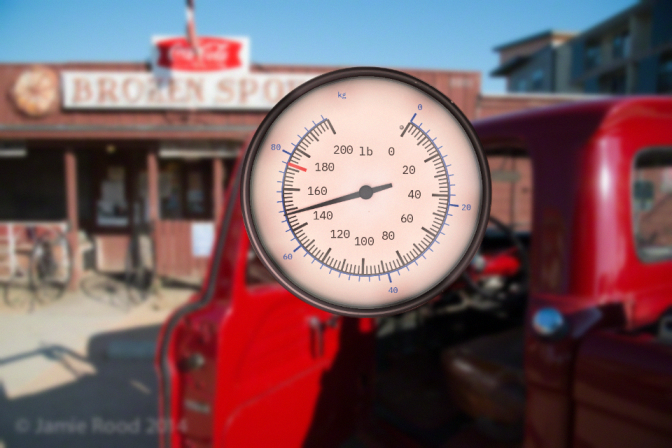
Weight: lb 148
